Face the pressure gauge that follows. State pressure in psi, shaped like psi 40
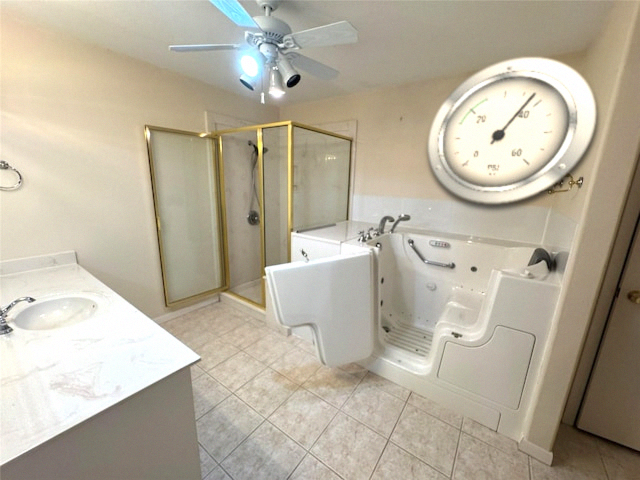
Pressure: psi 37.5
